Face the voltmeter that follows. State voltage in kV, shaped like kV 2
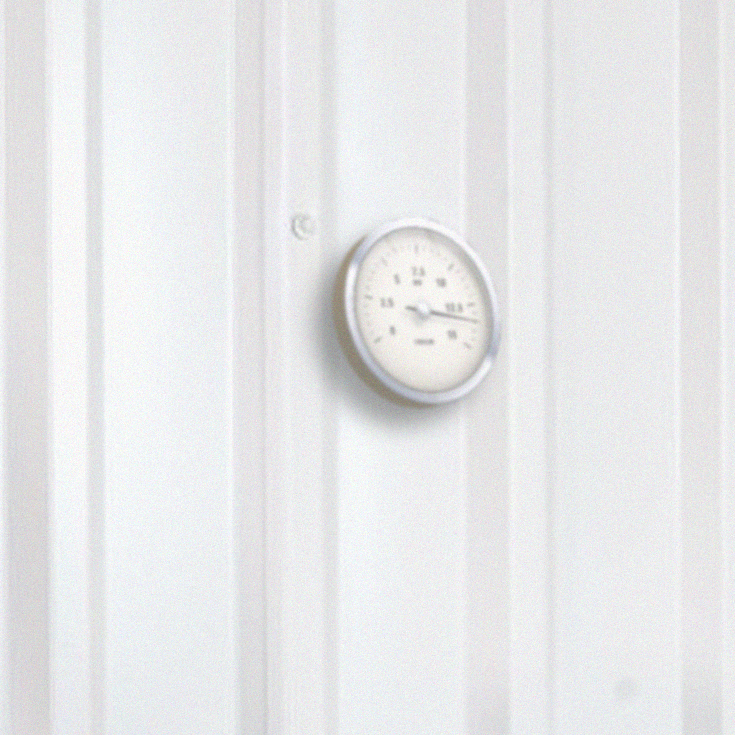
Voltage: kV 13.5
